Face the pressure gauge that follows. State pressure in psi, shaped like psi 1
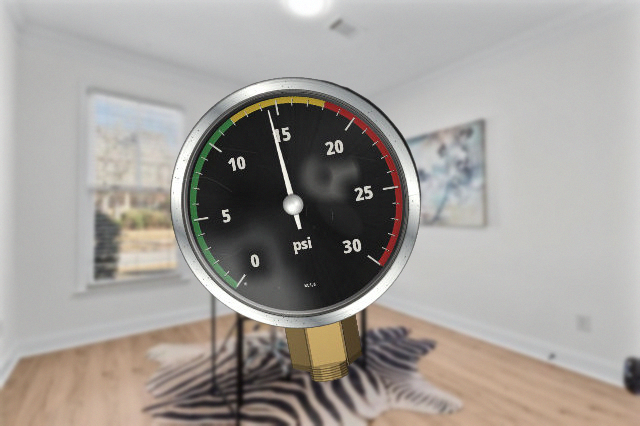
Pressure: psi 14.5
